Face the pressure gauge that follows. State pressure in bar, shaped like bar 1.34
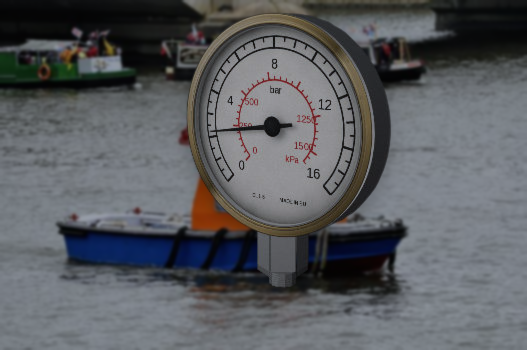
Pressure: bar 2.25
